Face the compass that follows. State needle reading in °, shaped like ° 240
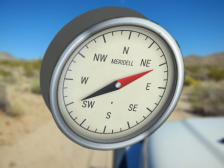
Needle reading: ° 60
